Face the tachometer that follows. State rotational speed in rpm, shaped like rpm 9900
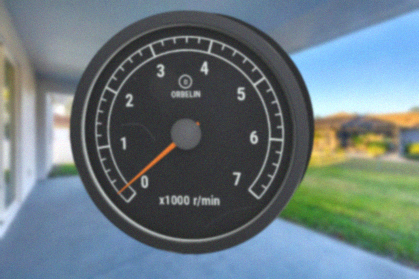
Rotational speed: rpm 200
